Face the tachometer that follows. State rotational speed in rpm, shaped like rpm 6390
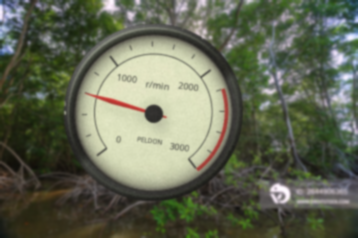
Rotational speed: rpm 600
